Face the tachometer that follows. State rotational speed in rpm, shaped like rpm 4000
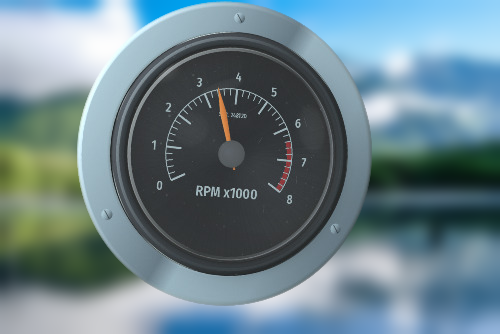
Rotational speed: rpm 3400
